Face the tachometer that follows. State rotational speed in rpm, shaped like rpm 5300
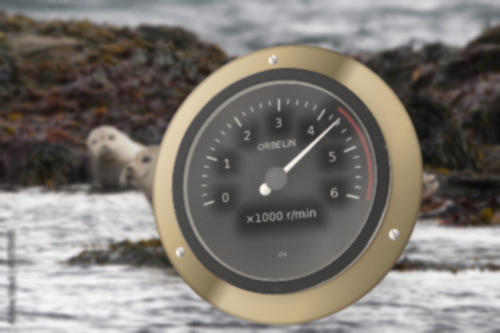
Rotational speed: rpm 4400
